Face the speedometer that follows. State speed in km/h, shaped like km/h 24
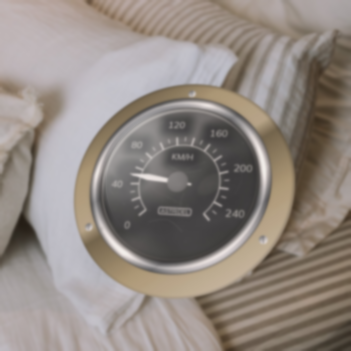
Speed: km/h 50
